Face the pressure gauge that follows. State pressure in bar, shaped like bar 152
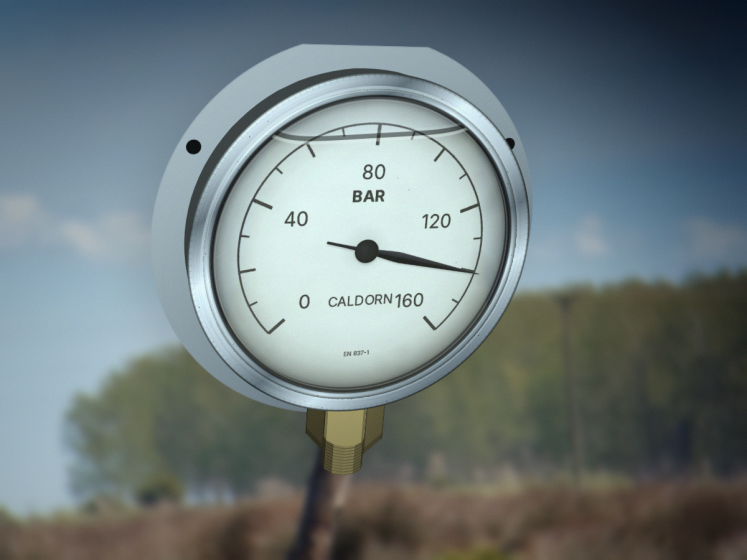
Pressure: bar 140
